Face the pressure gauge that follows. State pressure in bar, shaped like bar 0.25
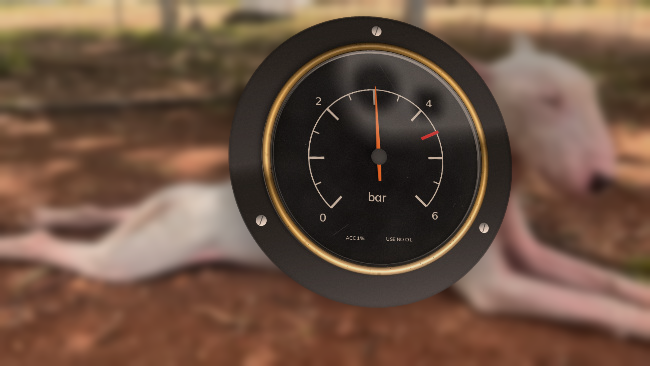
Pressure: bar 3
